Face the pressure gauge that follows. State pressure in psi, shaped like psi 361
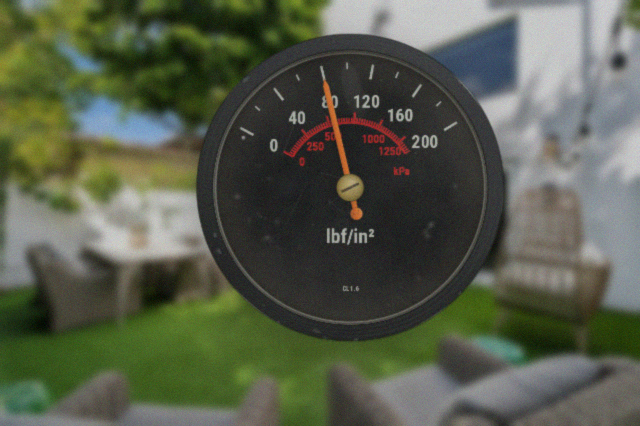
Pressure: psi 80
